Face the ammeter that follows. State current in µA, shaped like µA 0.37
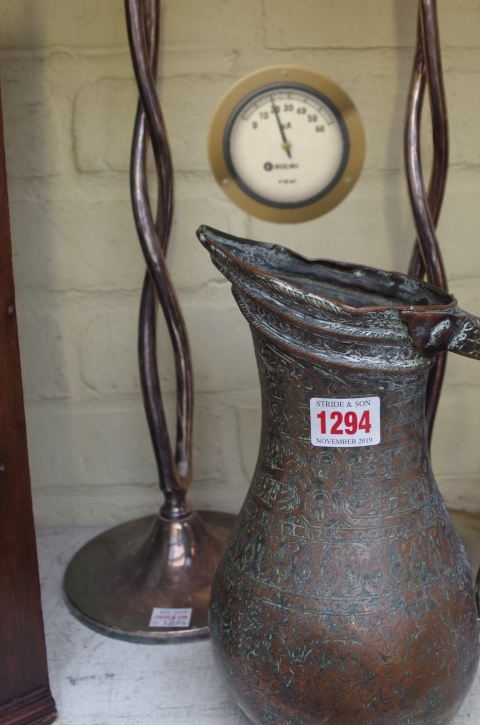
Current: µA 20
